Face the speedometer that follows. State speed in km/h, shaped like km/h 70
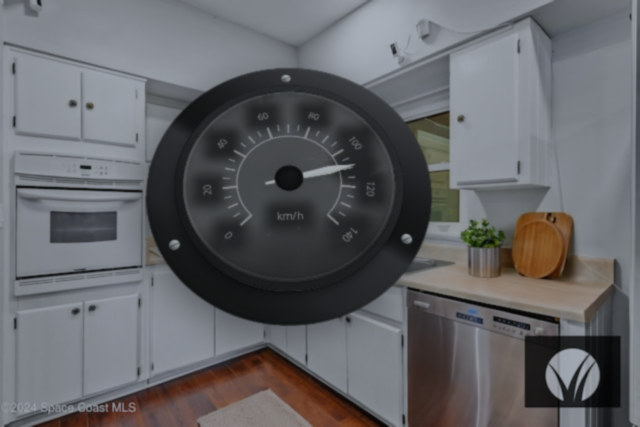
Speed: km/h 110
